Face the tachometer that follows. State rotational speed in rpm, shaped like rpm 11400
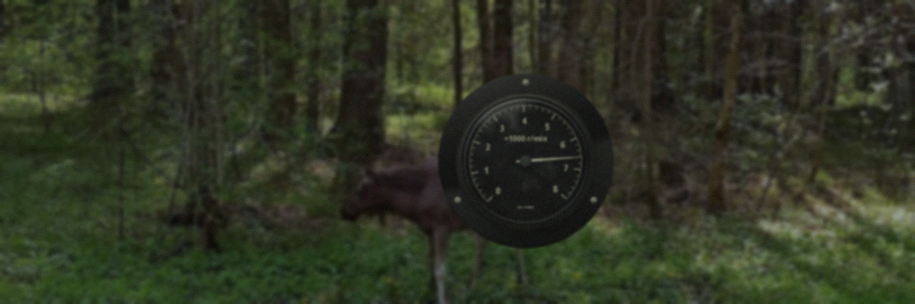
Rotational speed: rpm 6600
